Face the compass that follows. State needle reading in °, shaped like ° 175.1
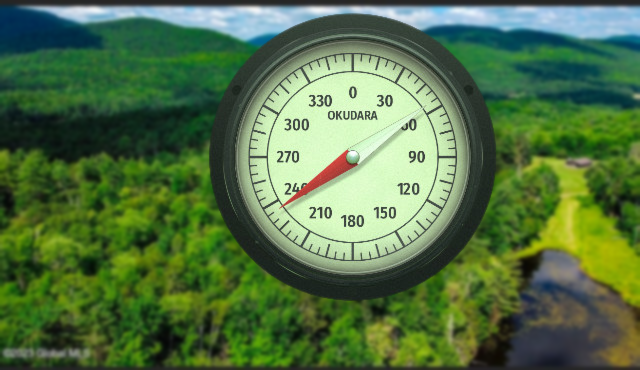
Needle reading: ° 235
